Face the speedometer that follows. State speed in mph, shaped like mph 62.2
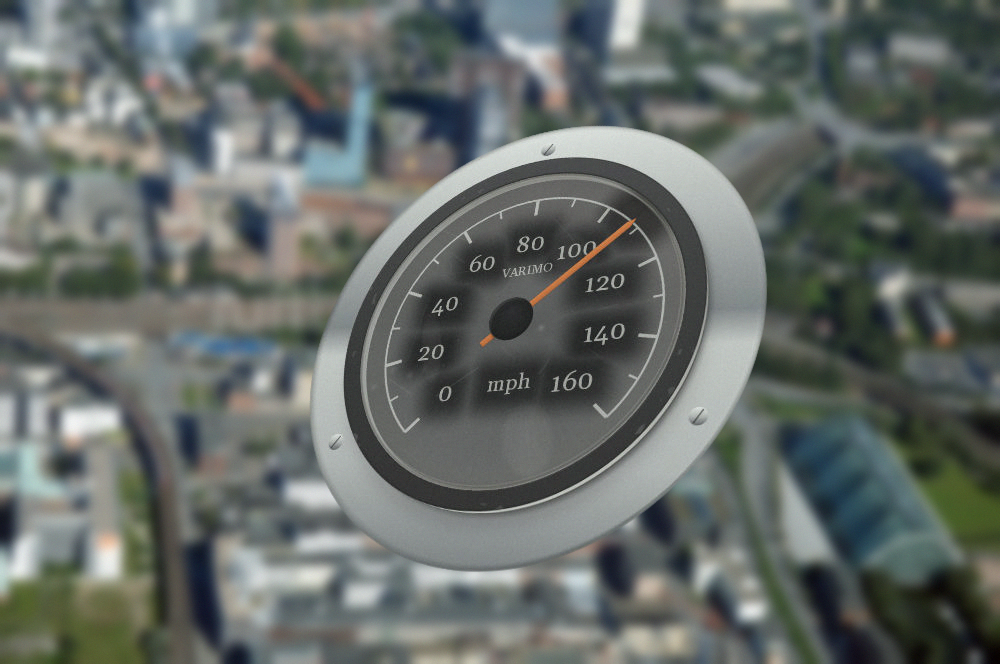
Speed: mph 110
